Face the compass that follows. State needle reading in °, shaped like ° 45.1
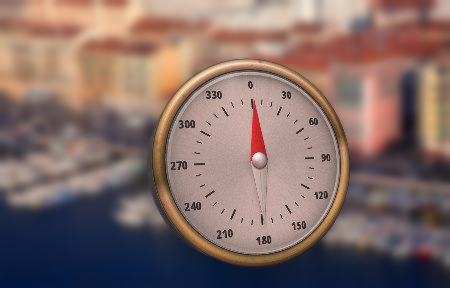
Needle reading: ° 0
